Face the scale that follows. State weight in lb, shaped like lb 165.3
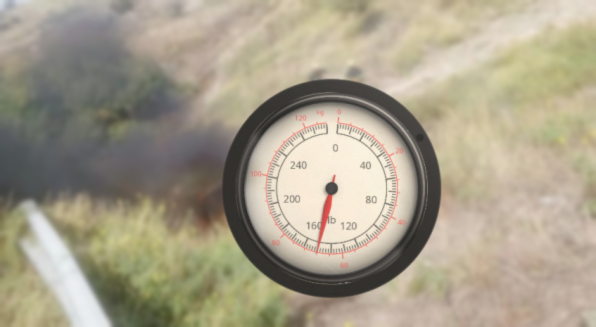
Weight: lb 150
